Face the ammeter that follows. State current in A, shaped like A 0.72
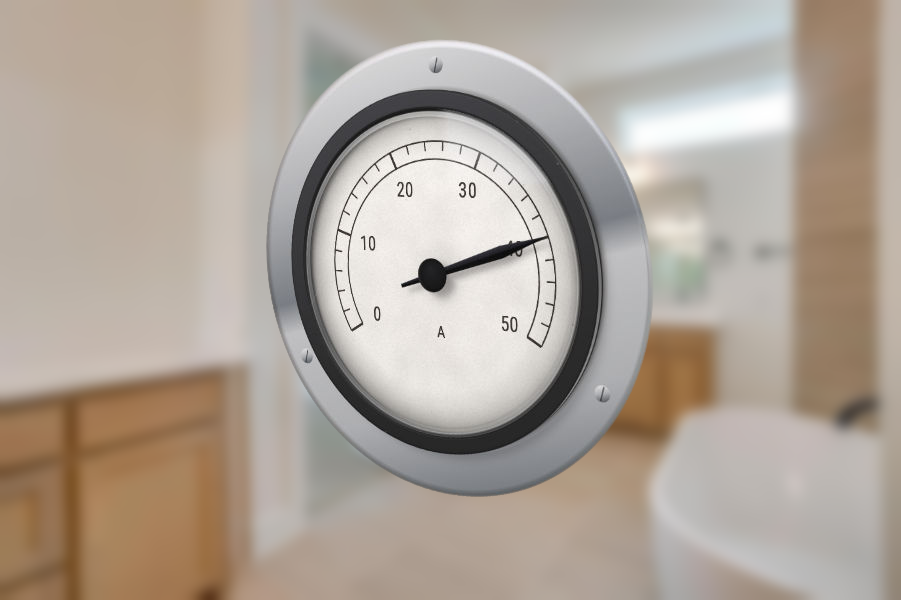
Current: A 40
